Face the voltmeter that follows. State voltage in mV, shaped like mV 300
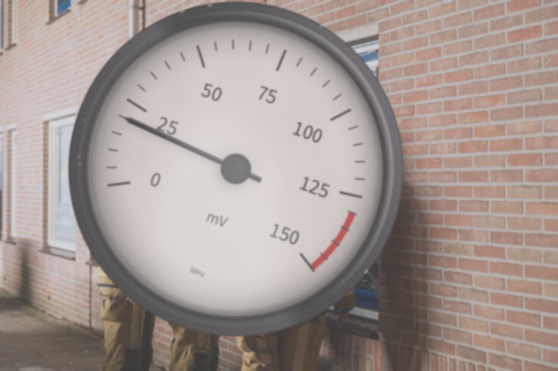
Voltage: mV 20
